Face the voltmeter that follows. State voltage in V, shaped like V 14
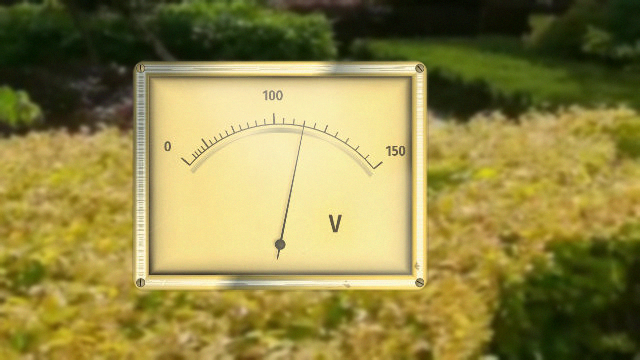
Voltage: V 115
